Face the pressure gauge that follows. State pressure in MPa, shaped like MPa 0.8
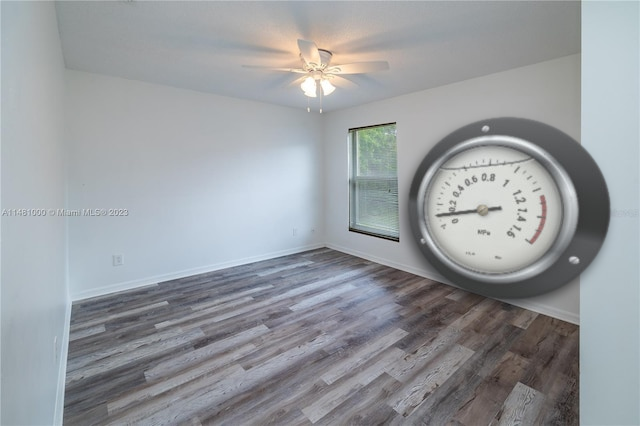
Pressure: MPa 0.1
